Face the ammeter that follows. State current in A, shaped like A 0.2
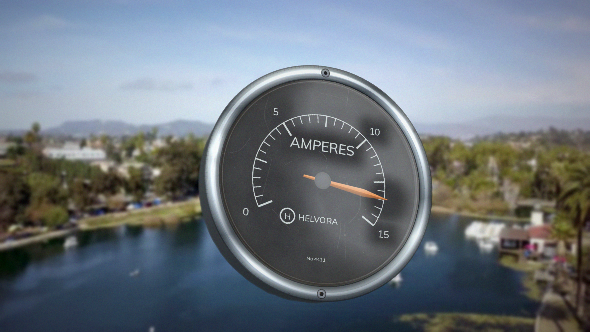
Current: A 13.5
